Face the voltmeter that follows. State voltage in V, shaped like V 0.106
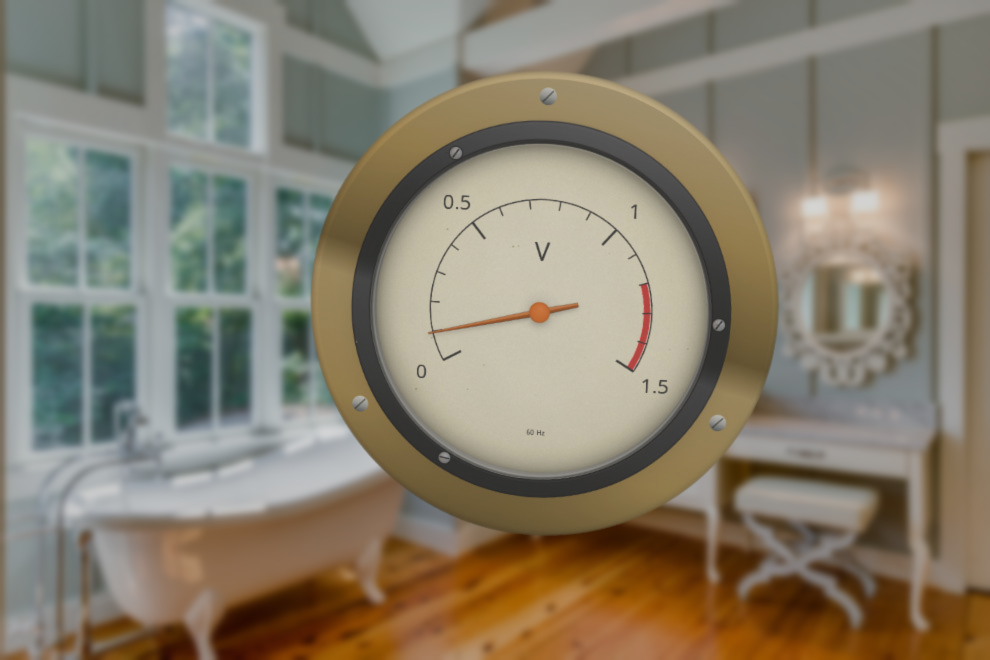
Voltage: V 0.1
